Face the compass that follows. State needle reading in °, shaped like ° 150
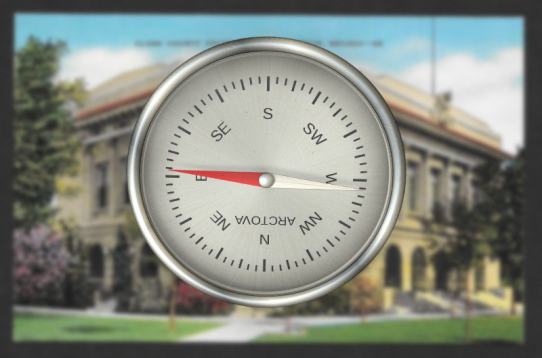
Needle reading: ° 95
